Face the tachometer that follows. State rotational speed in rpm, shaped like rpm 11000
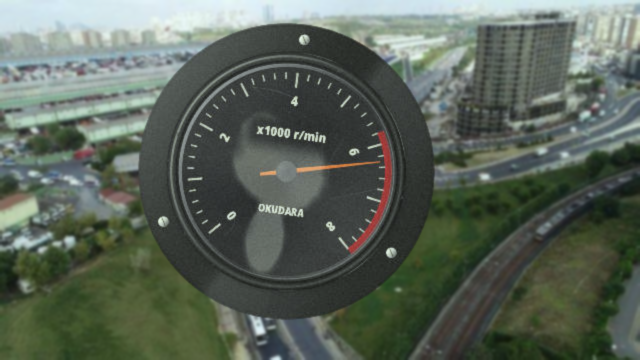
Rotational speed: rpm 6300
